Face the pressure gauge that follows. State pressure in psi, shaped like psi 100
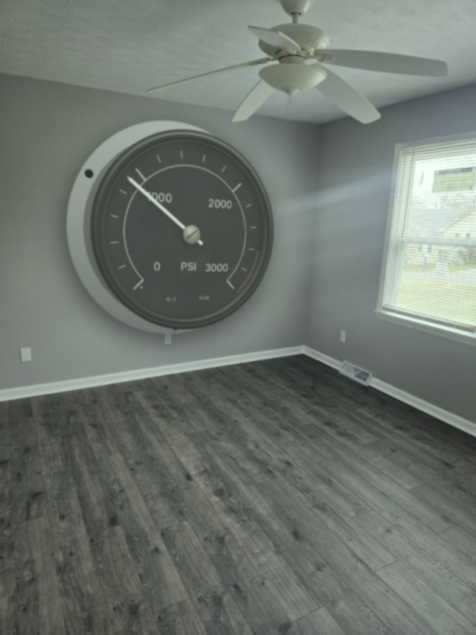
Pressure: psi 900
